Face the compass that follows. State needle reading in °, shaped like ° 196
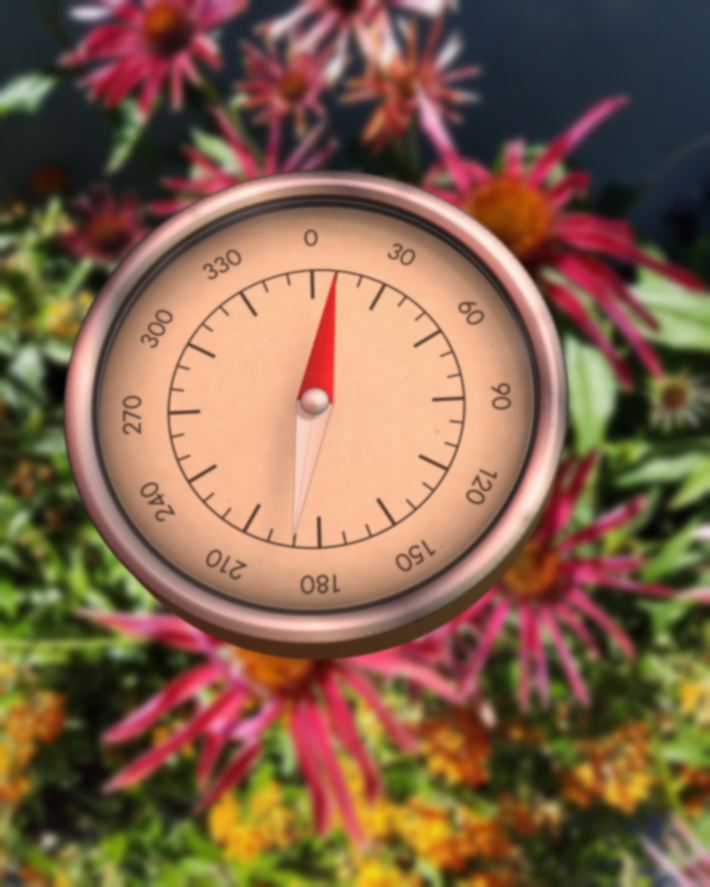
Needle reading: ° 10
